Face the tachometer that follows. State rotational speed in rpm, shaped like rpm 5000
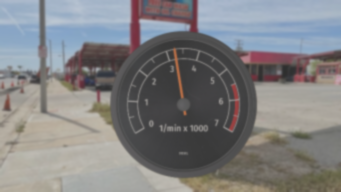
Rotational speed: rpm 3250
